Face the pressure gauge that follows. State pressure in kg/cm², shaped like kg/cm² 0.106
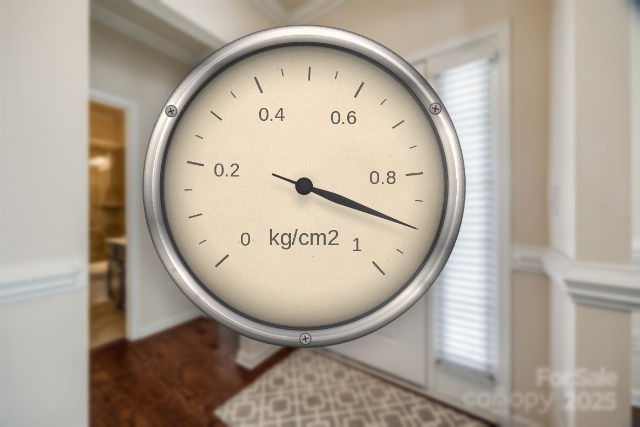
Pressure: kg/cm² 0.9
